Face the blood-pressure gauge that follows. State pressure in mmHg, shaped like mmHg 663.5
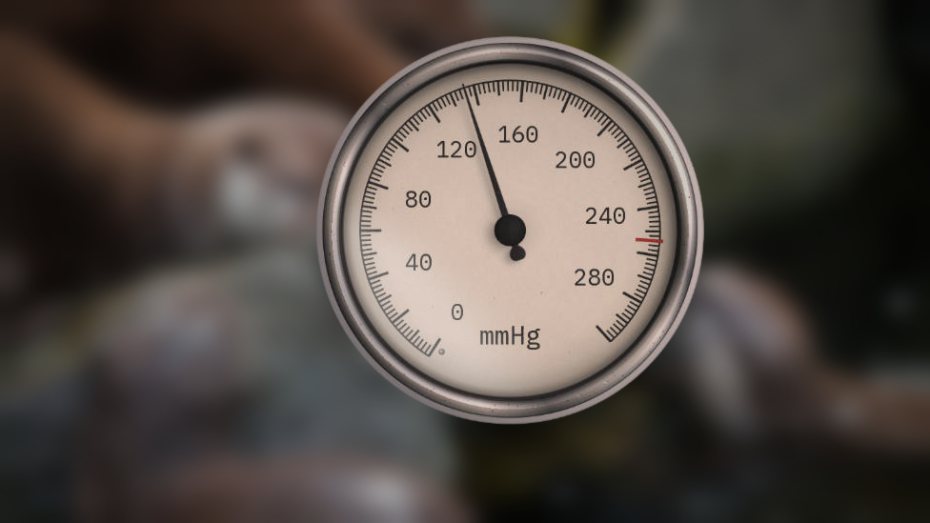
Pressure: mmHg 136
